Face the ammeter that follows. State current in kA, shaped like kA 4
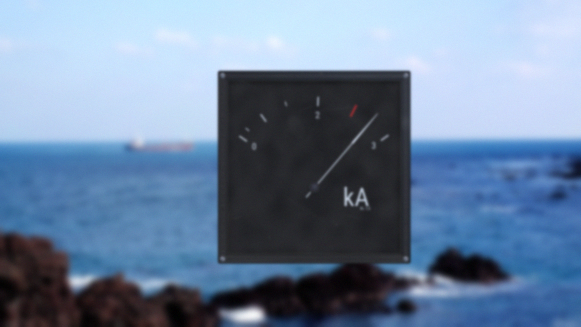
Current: kA 2.75
